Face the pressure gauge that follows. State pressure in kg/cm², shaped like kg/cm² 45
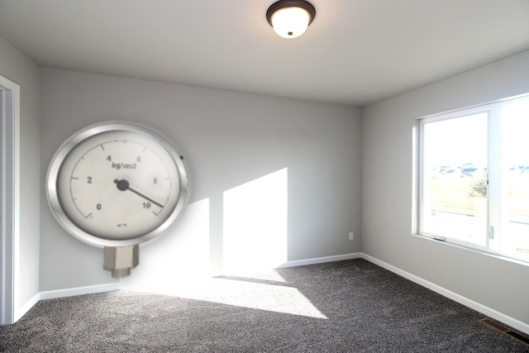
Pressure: kg/cm² 9.5
